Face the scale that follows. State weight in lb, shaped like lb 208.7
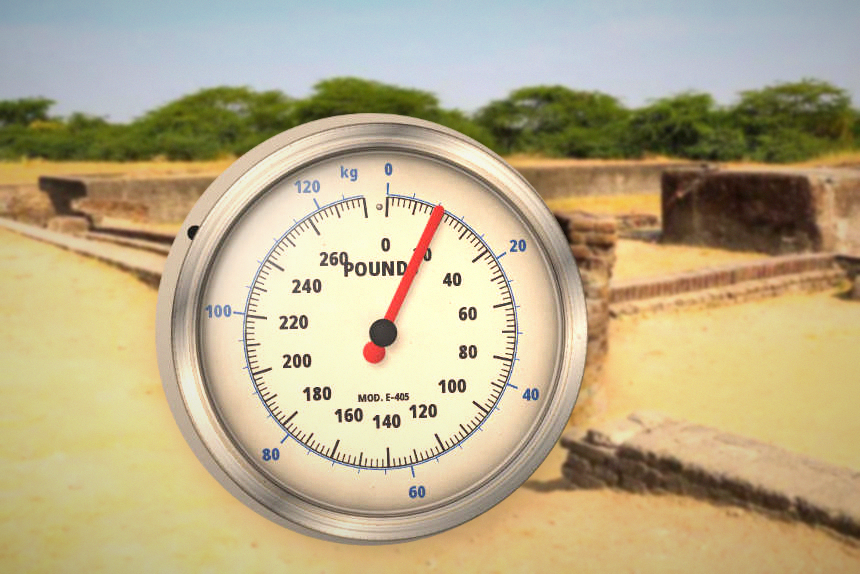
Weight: lb 18
